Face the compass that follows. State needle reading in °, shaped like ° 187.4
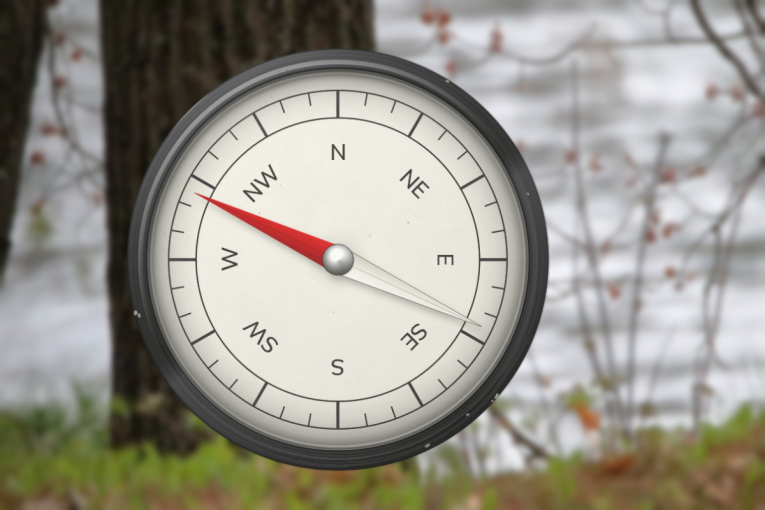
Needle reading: ° 295
